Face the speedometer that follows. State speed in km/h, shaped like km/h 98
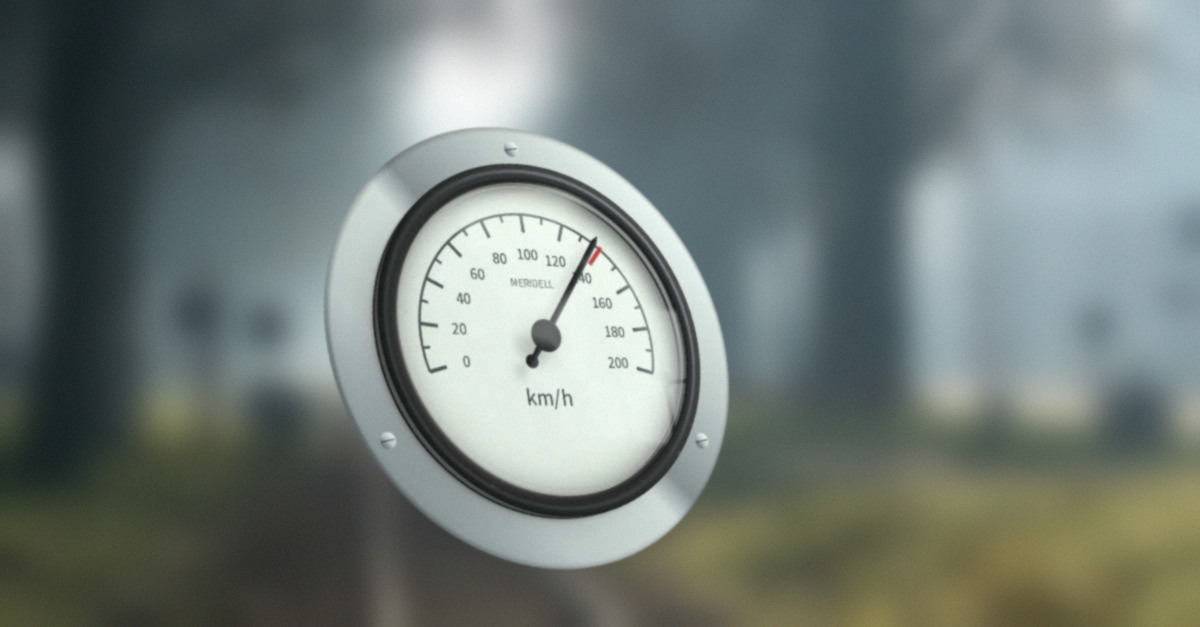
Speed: km/h 135
